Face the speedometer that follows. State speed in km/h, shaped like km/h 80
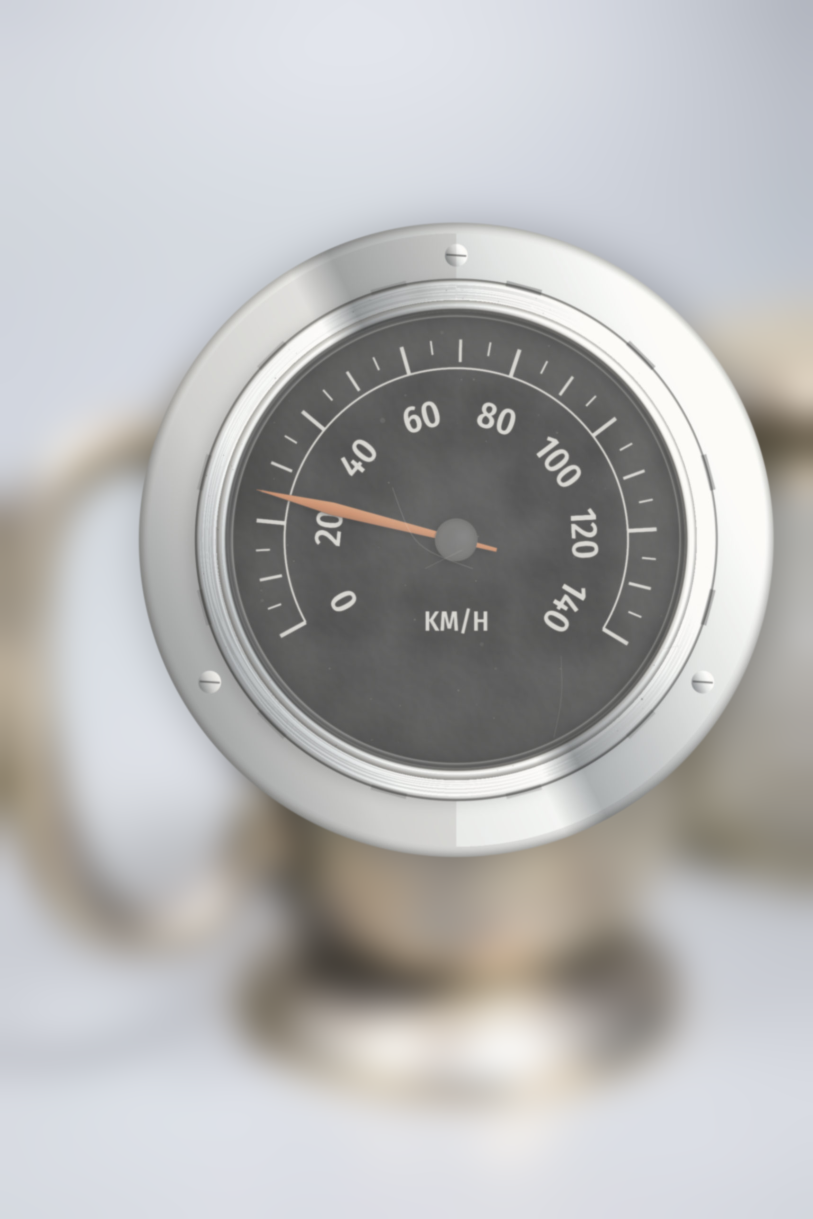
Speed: km/h 25
